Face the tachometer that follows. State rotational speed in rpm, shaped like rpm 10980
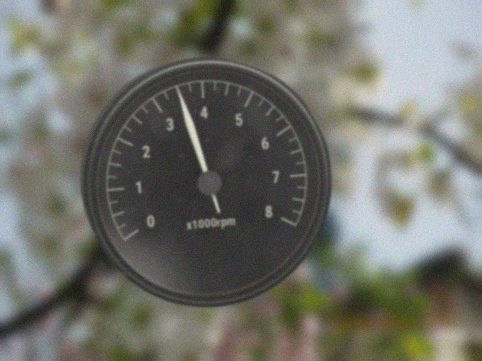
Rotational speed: rpm 3500
